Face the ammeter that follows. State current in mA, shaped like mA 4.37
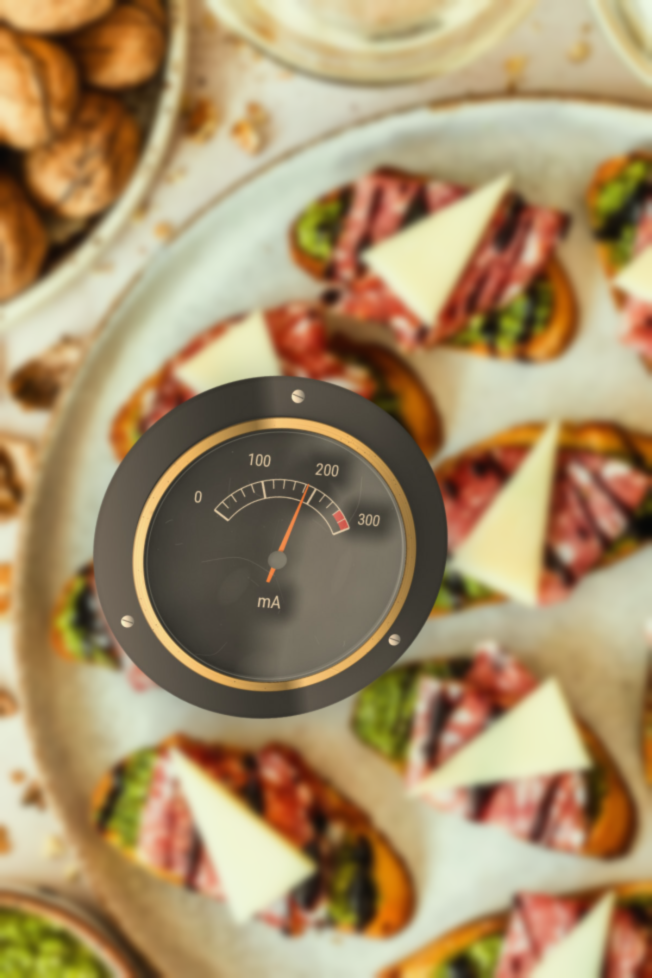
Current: mA 180
